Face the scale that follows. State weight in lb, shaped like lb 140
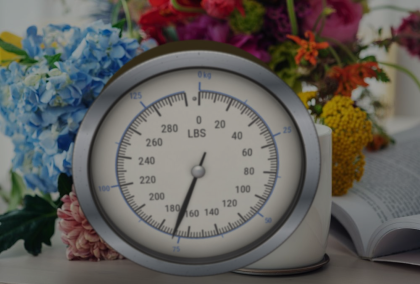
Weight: lb 170
